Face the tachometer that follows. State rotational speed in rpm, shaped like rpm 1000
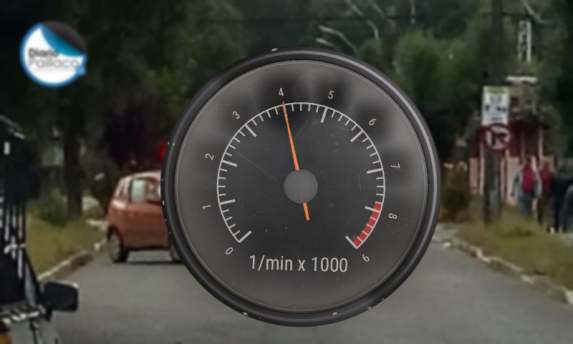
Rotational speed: rpm 4000
